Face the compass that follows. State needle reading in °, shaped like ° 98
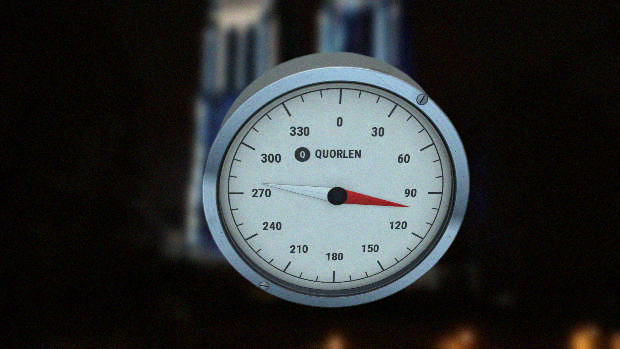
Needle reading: ° 100
